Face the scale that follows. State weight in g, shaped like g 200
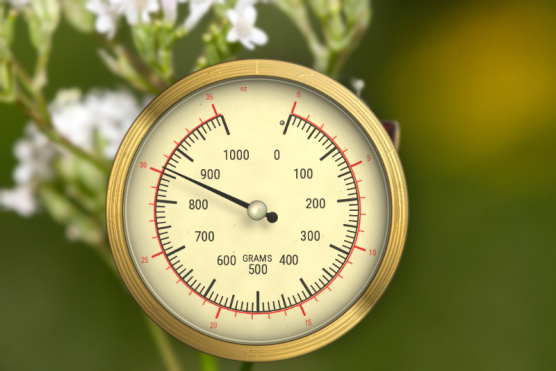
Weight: g 860
